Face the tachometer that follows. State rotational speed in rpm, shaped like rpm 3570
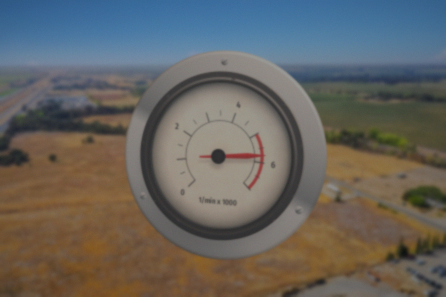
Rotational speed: rpm 5750
